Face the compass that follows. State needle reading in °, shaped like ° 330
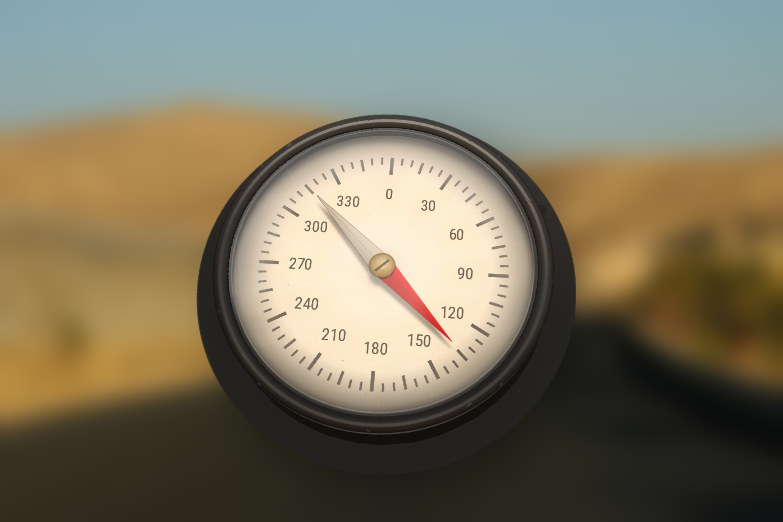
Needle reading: ° 135
